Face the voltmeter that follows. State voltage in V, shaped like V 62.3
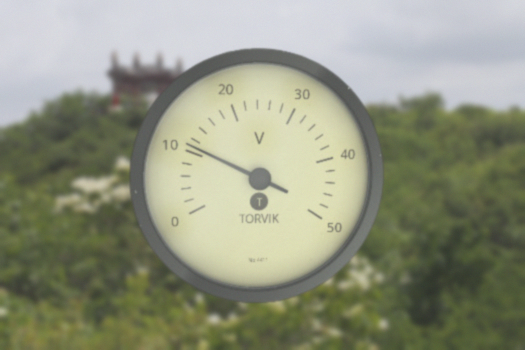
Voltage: V 11
